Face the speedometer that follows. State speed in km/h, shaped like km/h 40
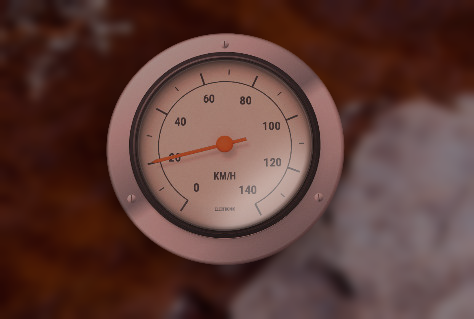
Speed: km/h 20
